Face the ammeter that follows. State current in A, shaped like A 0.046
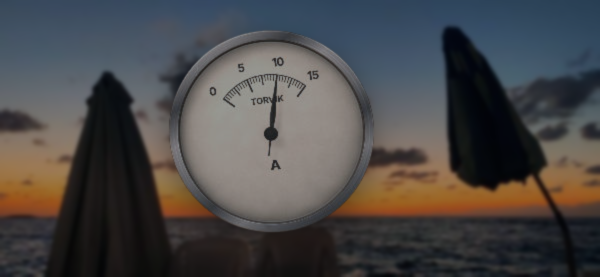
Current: A 10
